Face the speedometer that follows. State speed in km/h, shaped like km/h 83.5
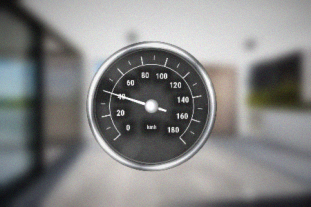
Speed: km/h 40
